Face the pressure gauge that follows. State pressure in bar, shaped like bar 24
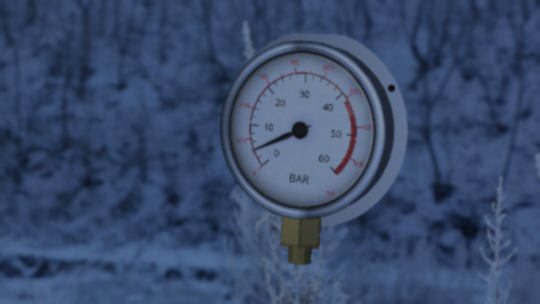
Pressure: bar 4
